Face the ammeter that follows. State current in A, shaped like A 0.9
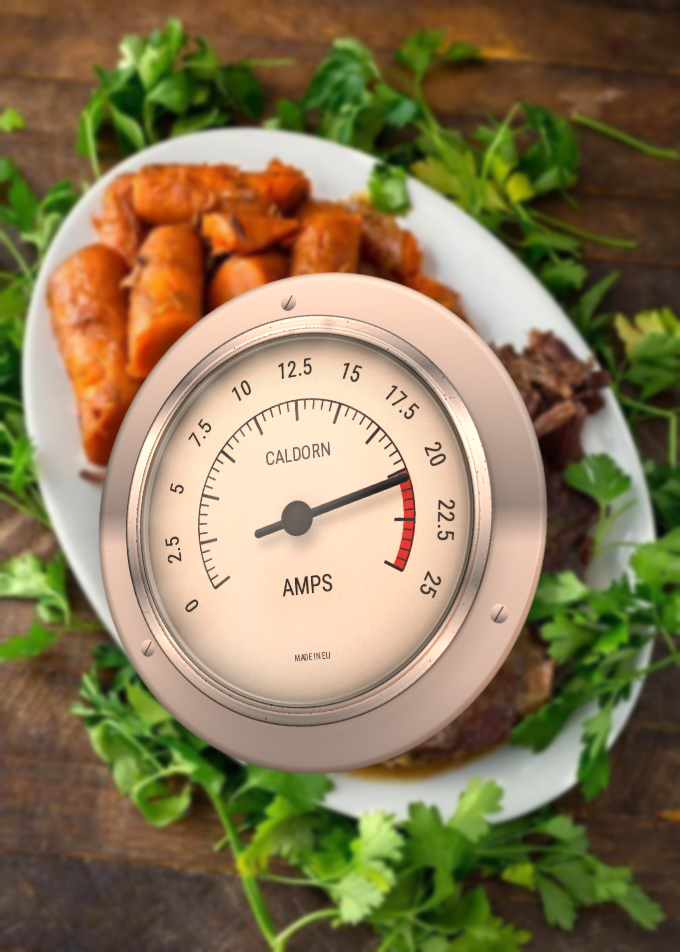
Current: A 20.5
